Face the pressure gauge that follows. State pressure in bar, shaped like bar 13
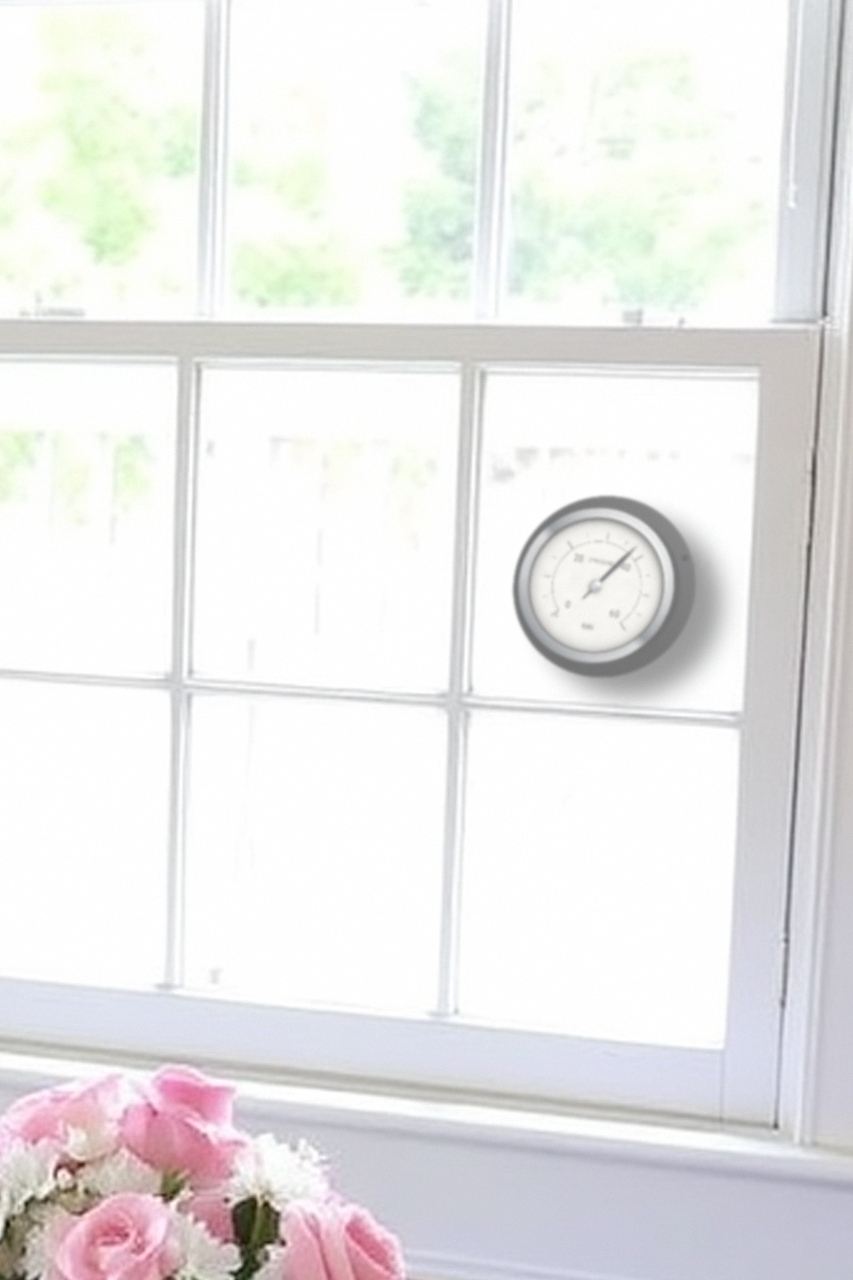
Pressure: bar 37.5
